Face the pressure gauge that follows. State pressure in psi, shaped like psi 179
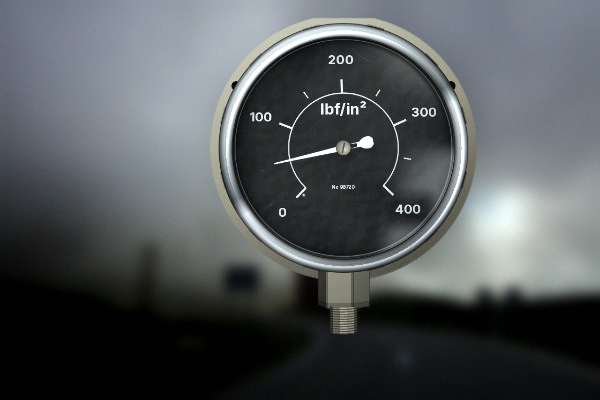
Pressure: psi 50
